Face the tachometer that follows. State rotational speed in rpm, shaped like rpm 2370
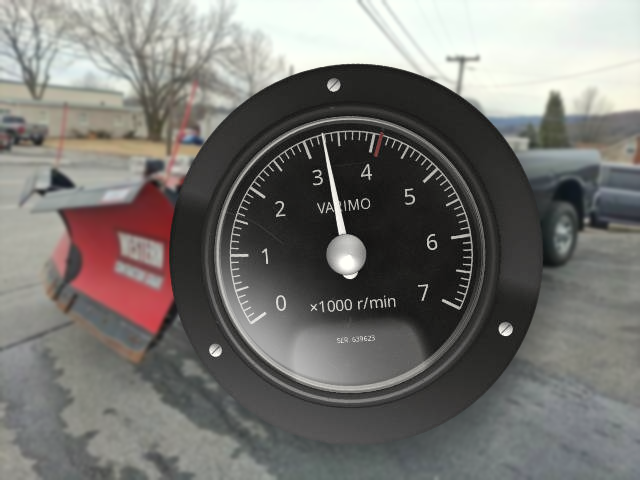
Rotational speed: rpm 3300
